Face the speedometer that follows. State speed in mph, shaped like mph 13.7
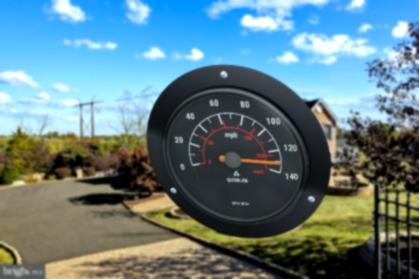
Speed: mph 130
